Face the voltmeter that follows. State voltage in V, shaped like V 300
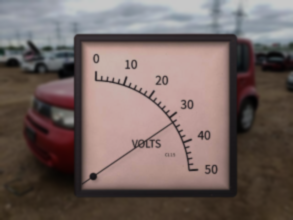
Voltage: V 32
